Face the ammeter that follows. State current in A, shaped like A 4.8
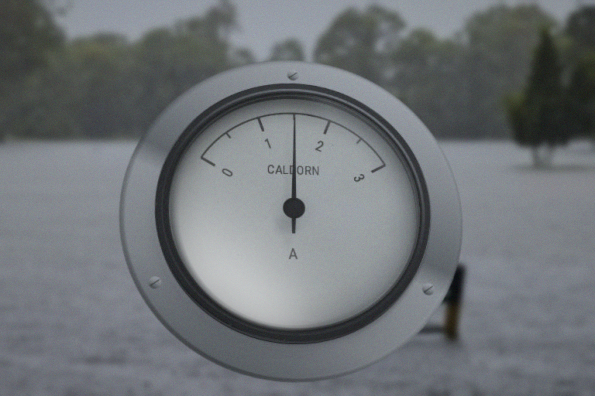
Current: A 1.5
